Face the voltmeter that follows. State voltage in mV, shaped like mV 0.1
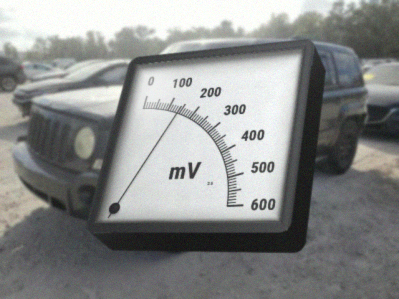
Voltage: mV 150
